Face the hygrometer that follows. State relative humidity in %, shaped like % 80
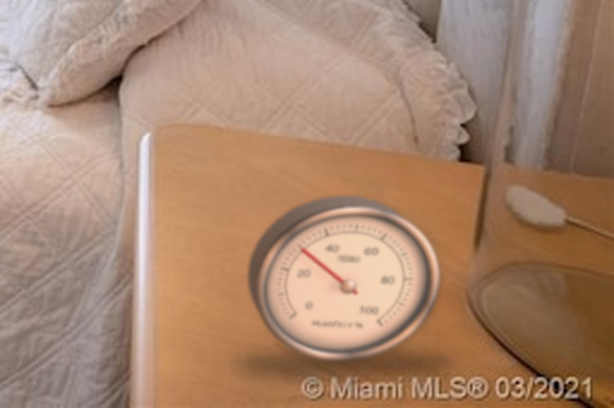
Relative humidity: % 30
